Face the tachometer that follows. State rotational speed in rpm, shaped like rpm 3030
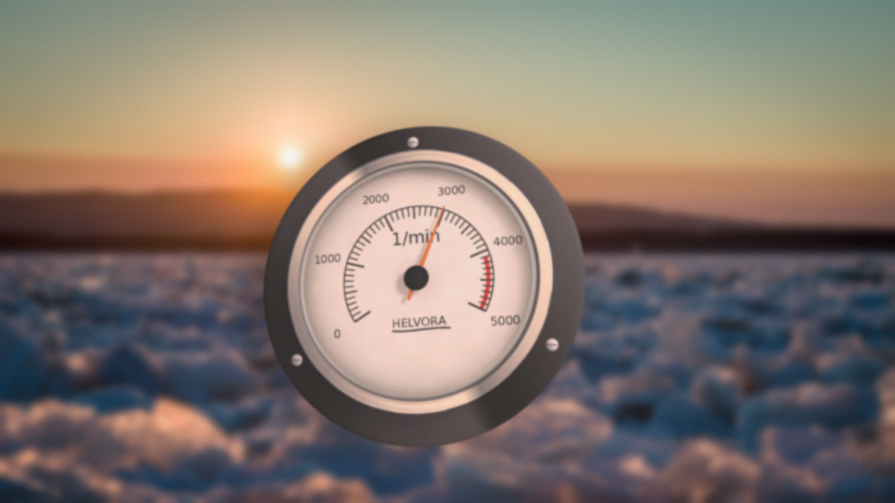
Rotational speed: rpm 3000
